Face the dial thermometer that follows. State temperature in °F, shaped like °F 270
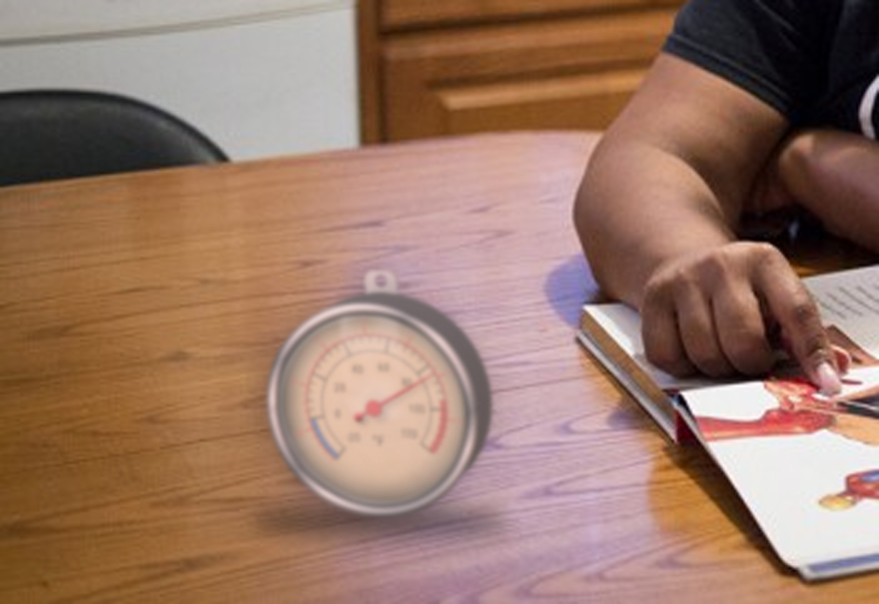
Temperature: °F 84
